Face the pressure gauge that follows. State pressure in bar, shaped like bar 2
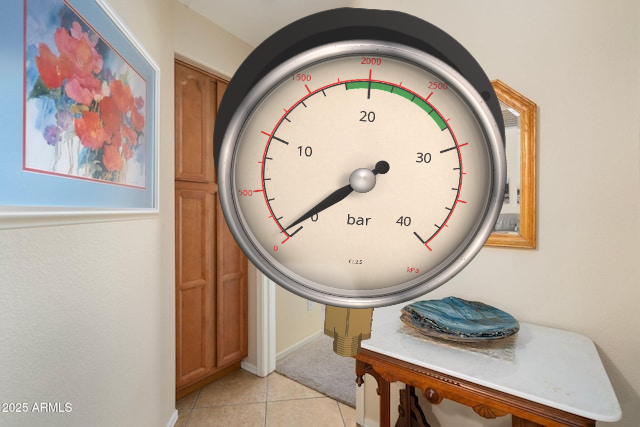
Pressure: bar 1
